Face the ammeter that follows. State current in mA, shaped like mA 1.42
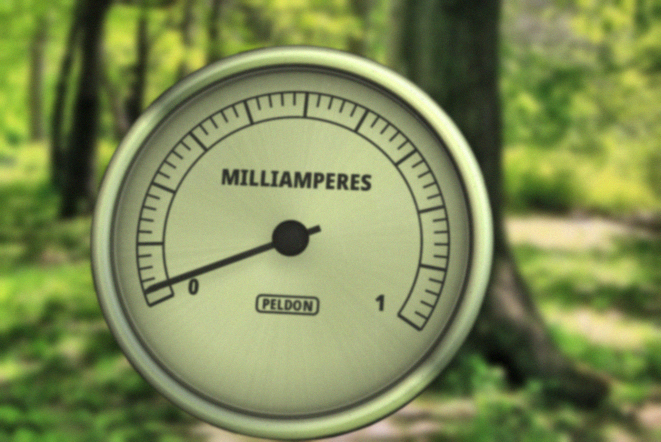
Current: mA 0.02
